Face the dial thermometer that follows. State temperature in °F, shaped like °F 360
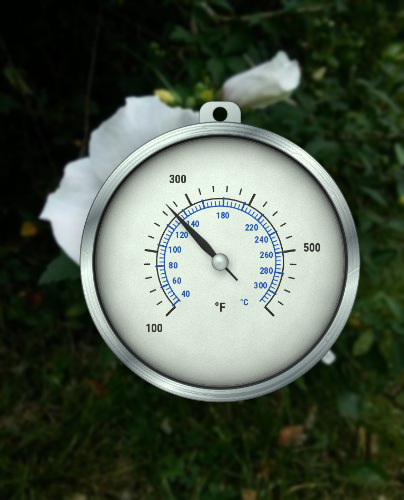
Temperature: °F 270
